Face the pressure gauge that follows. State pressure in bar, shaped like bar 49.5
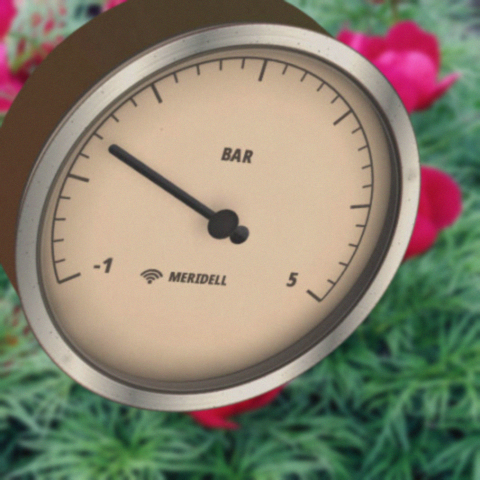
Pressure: bar 0.4
